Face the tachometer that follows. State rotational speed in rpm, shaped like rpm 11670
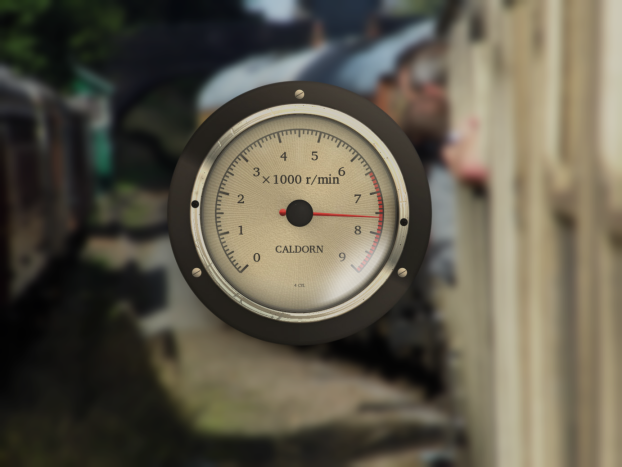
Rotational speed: rpm 7600
